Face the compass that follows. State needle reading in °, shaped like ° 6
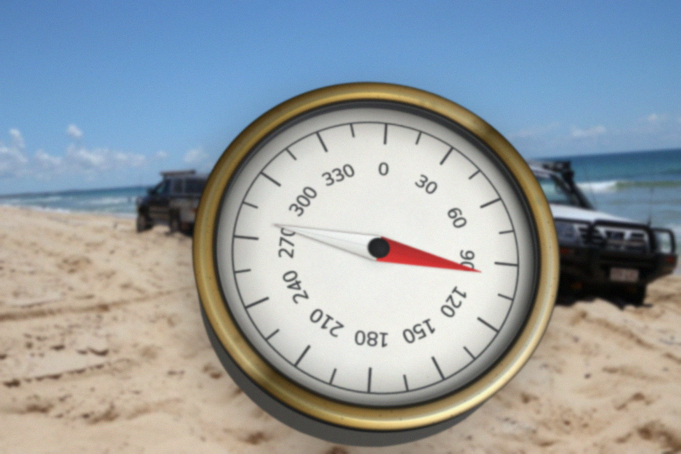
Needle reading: ° 97.5
